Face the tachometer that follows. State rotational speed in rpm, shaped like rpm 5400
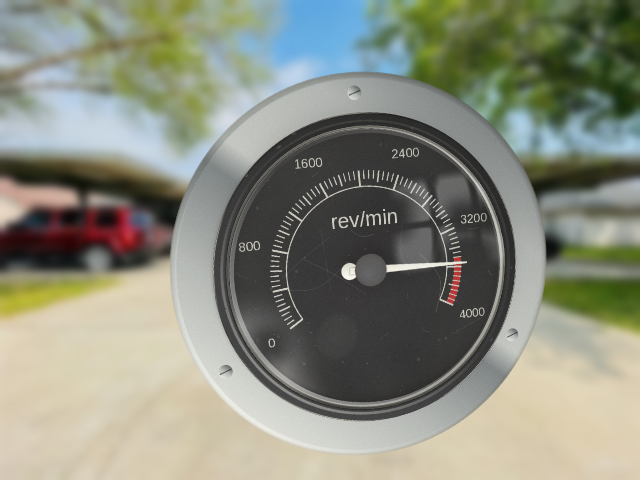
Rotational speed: rpm 3550
